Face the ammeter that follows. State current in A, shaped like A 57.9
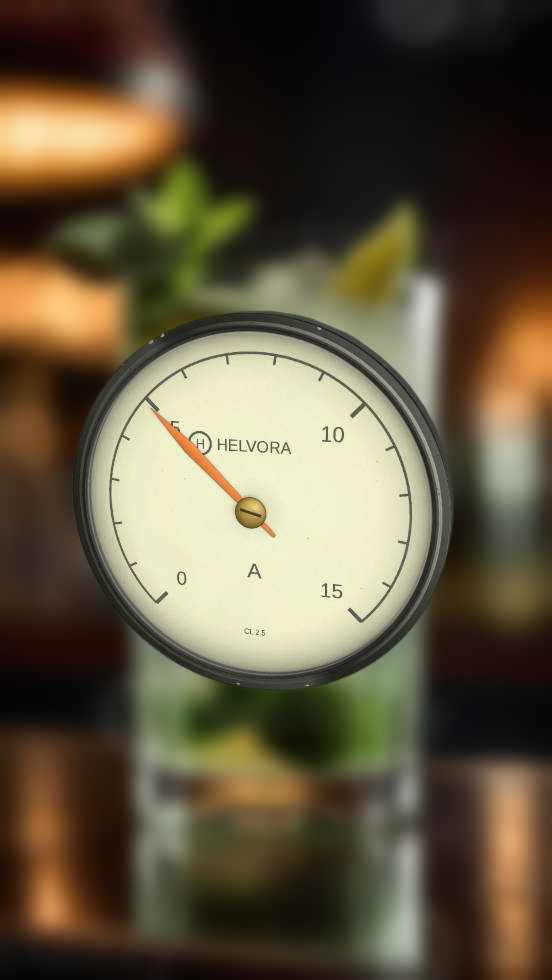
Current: A 5
